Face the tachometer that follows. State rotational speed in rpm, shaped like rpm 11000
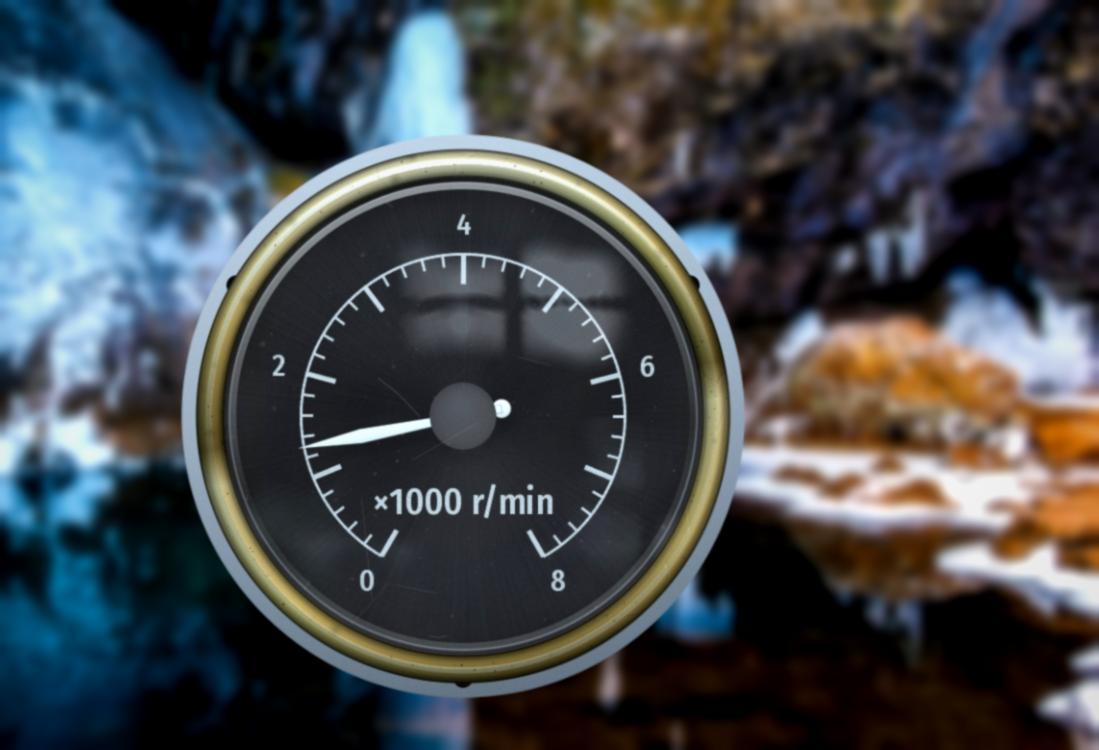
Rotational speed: rpm 1300
